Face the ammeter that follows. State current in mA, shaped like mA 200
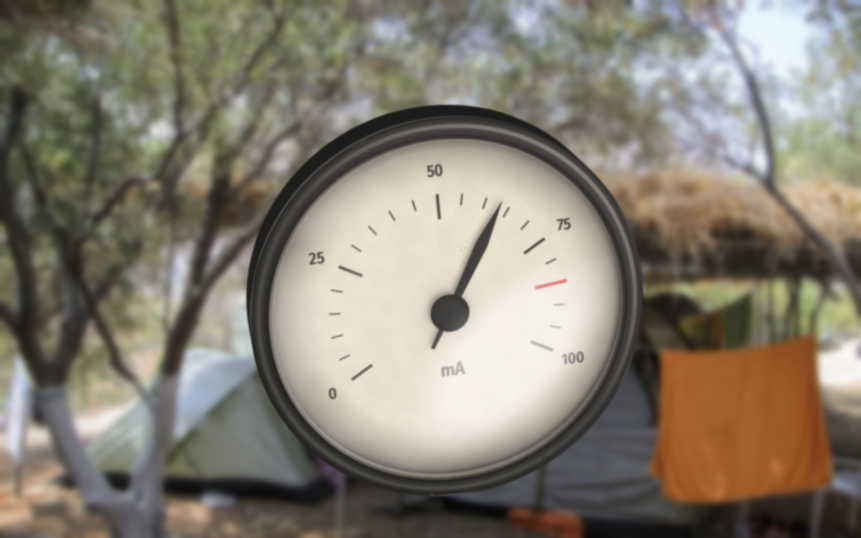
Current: mA 62.5
